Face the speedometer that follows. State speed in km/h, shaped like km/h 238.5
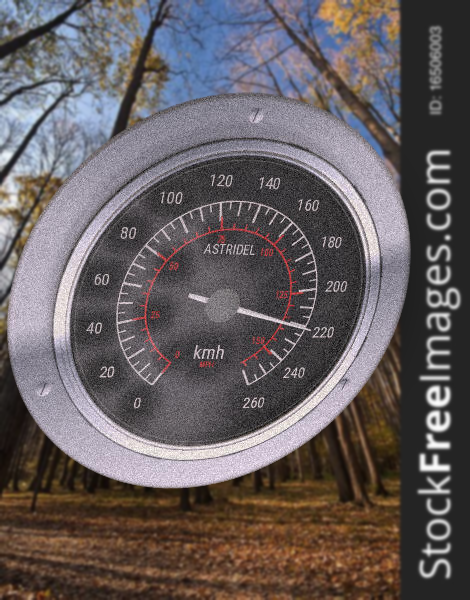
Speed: km/h 220
